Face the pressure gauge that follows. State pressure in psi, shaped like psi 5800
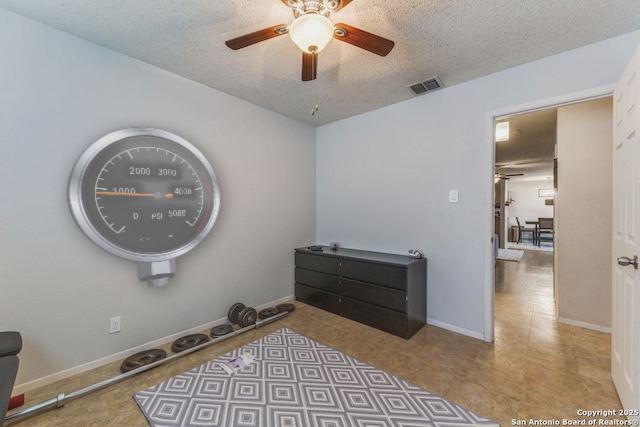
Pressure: psi 900
